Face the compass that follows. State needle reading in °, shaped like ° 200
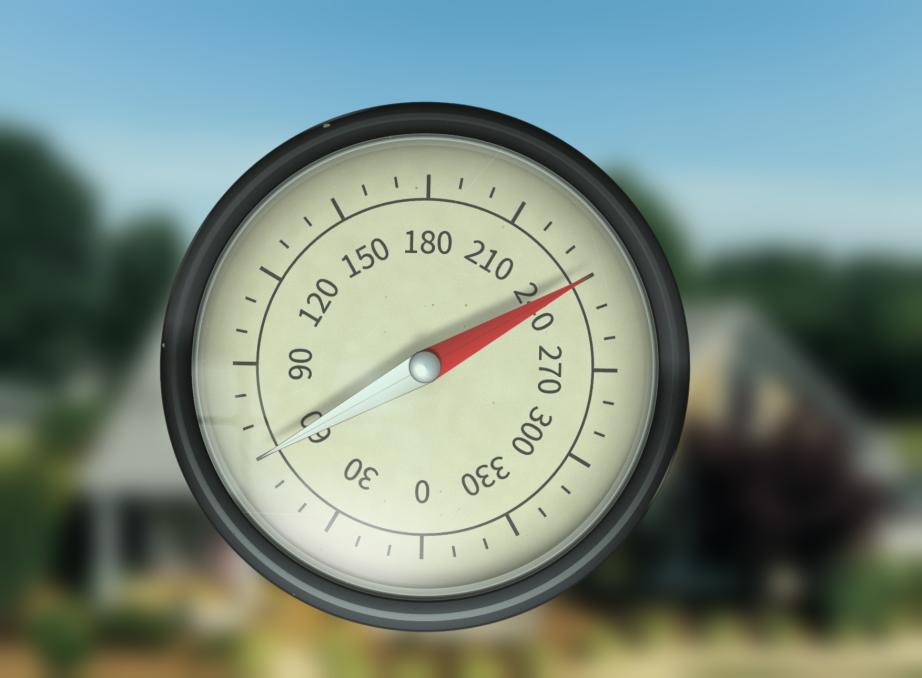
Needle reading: ° 240
